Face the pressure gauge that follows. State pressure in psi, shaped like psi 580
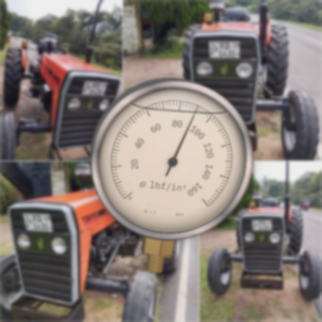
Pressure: psi 90
